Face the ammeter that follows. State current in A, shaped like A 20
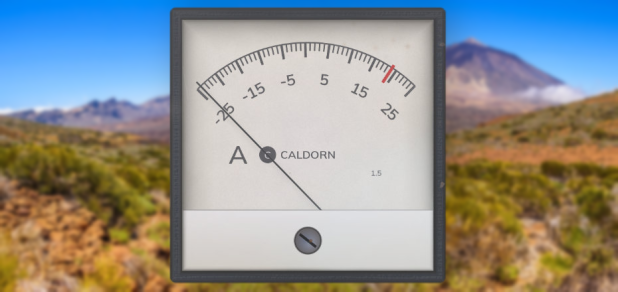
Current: A -24
